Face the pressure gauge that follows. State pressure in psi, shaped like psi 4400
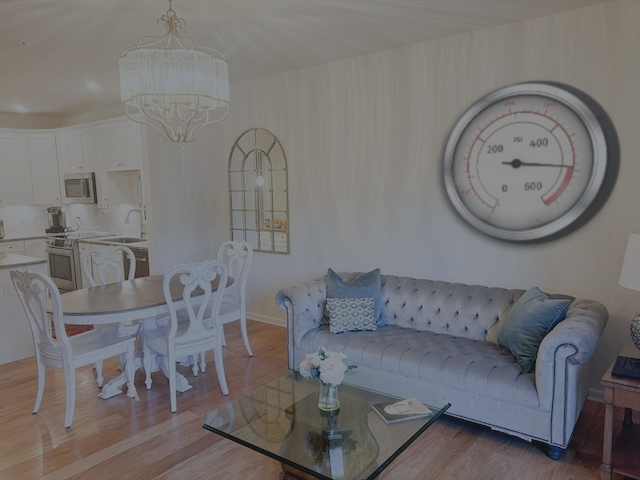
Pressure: psi 500
